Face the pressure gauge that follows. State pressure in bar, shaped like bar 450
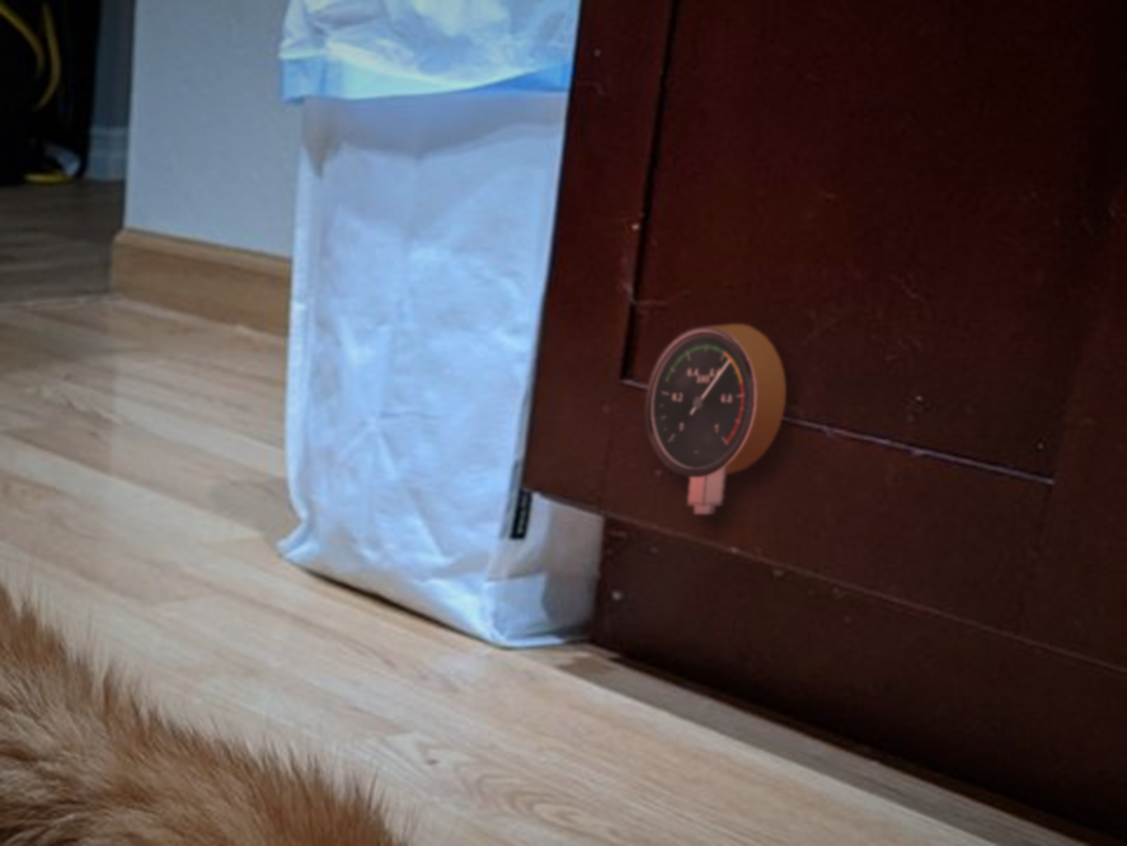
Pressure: bar 0.65
